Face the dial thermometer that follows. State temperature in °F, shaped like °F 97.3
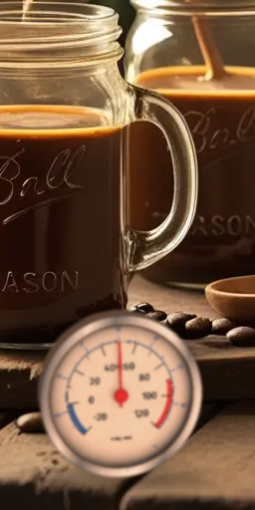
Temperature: °F 50
